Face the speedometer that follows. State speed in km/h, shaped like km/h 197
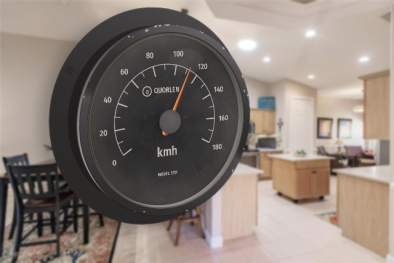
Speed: km/h 110
